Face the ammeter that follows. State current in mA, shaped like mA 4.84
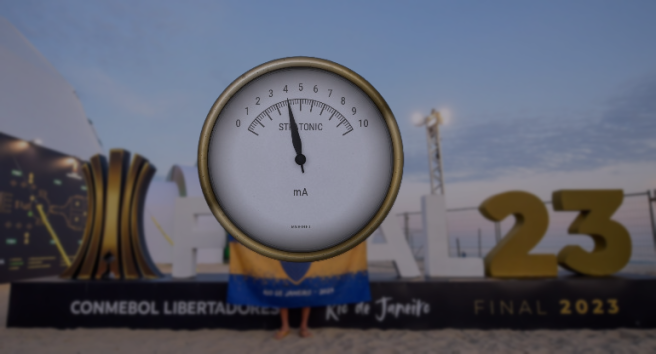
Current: mA 4
